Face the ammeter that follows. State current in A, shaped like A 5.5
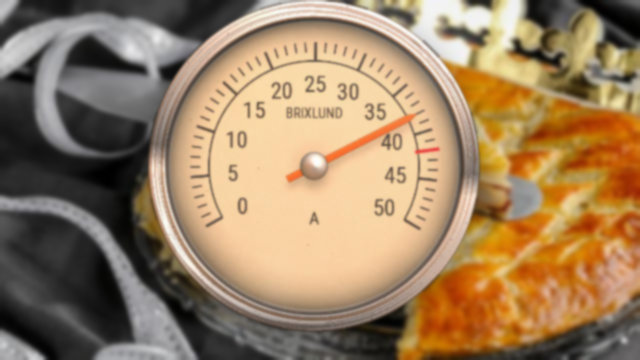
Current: A 38
